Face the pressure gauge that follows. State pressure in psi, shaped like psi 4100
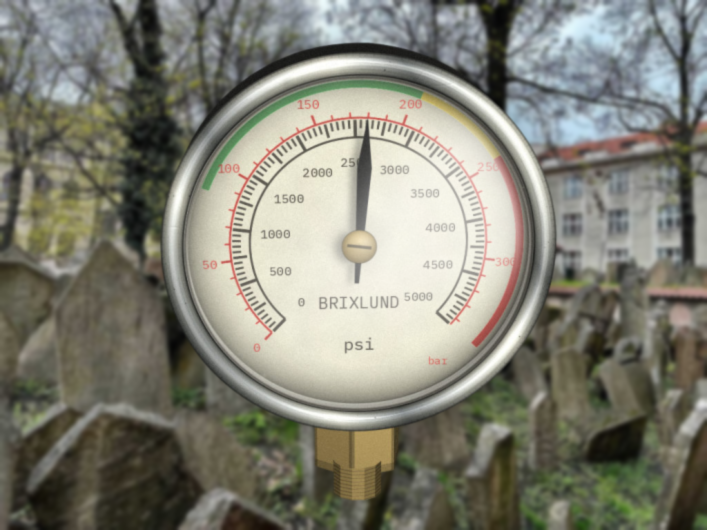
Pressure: psi 2600
